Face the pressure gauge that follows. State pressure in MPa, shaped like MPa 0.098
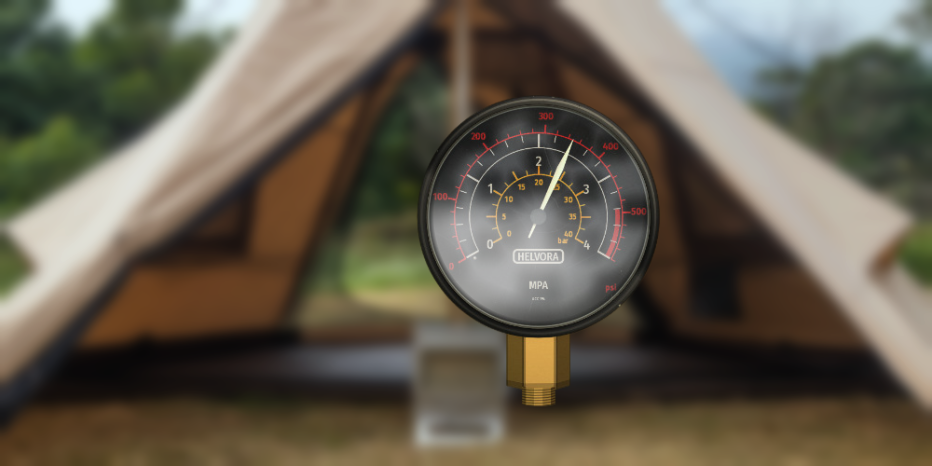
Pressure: MPa 2.4
